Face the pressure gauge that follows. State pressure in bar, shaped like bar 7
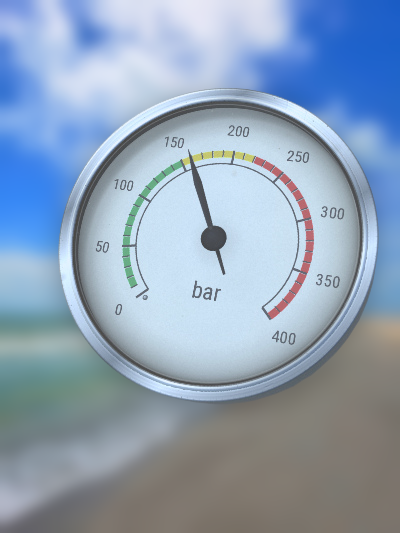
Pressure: bar 160
